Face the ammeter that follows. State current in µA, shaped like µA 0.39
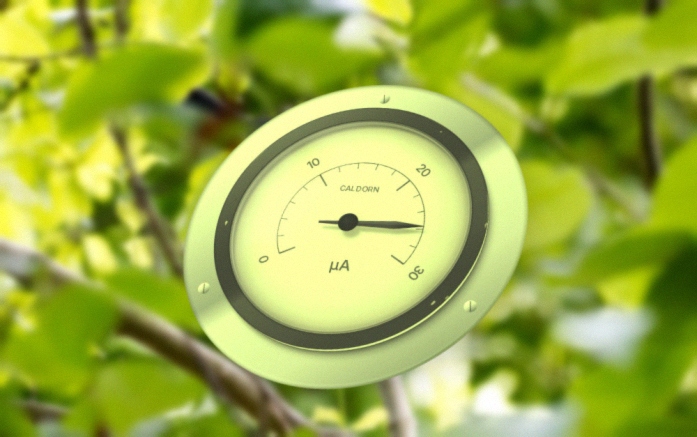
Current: µA 26
